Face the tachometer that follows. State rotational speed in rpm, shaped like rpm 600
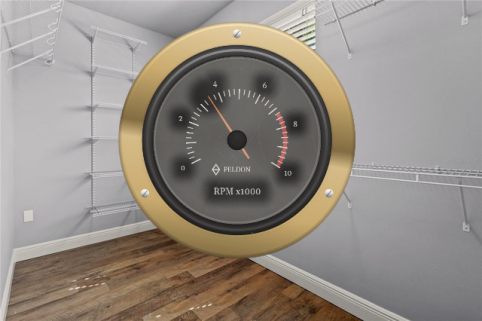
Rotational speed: rpm 3500
